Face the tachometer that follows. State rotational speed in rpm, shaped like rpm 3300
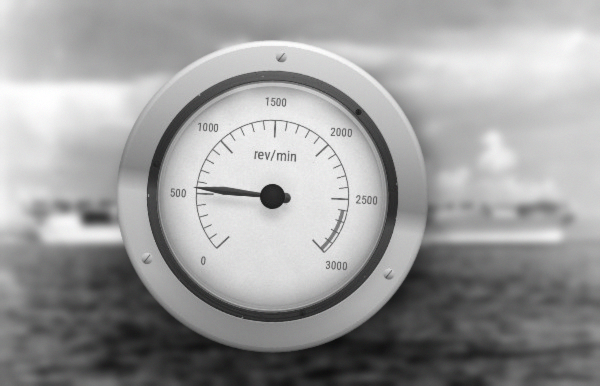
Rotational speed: rpm 550
